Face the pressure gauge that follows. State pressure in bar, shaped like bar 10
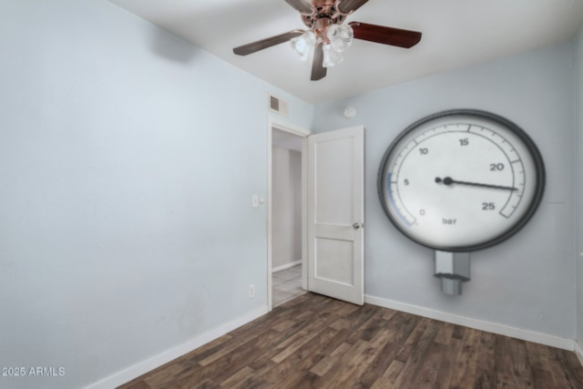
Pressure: bar 22.5
